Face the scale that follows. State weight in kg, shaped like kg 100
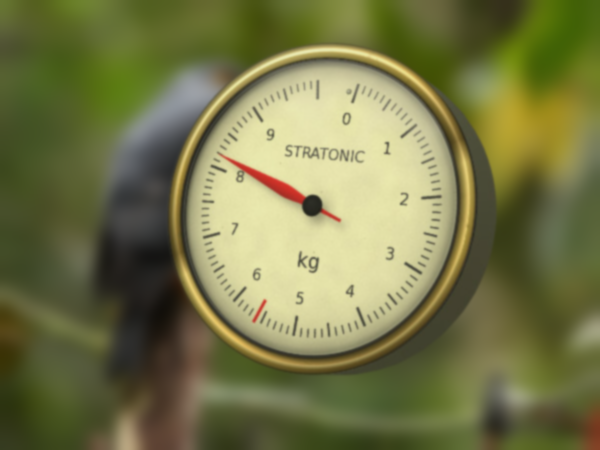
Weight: kg 8.2
